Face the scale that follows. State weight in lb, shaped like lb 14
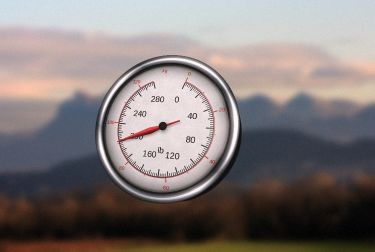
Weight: lb 200
